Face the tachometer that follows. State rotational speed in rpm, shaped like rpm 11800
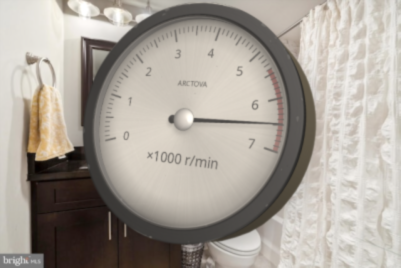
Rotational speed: rpm 6500
